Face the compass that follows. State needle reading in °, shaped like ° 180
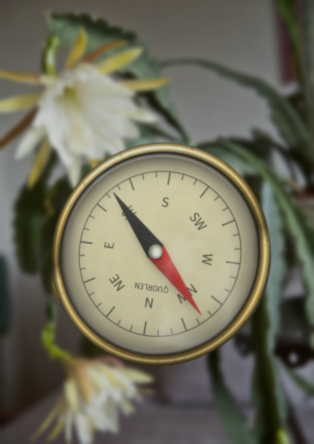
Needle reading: ° 315
